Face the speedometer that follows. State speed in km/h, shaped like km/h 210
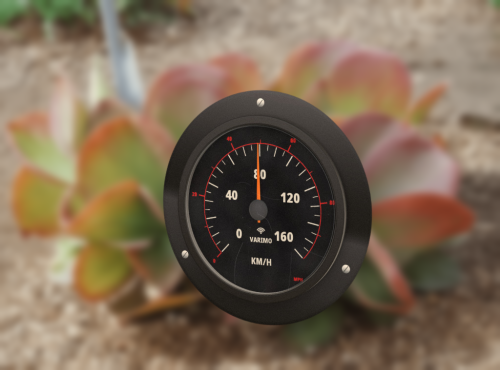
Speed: km/h 80
